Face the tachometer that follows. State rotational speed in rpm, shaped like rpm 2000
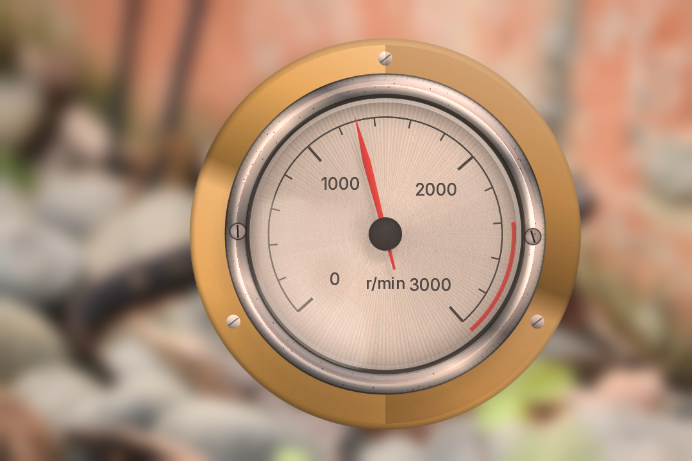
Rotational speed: rpm 1300
